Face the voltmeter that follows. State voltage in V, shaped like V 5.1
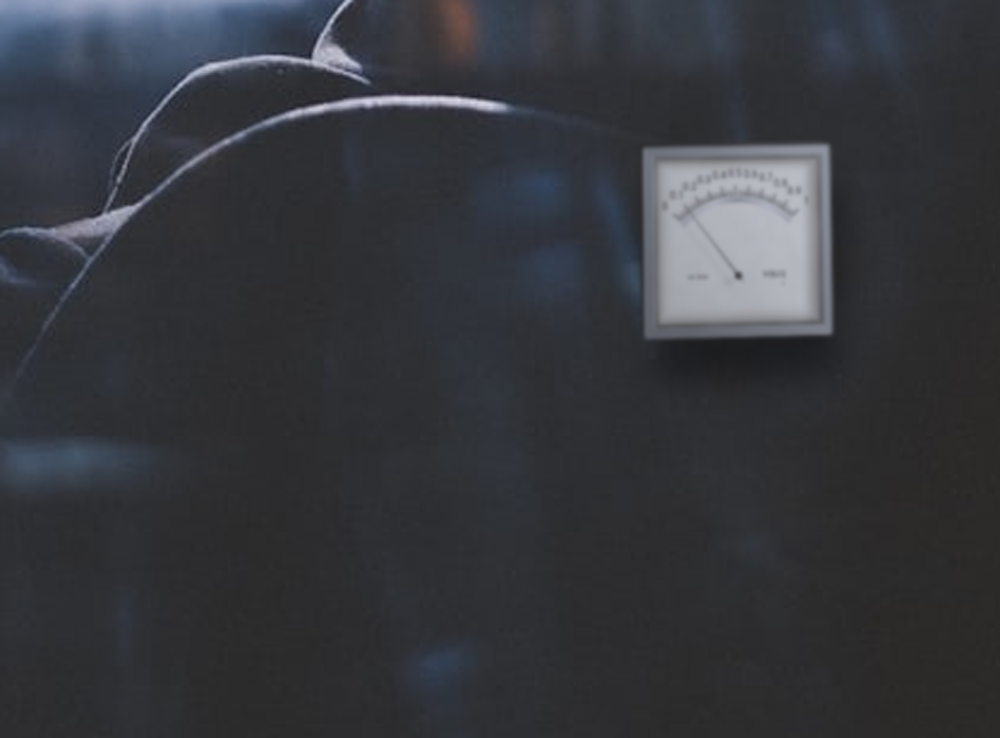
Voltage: V 0.1
